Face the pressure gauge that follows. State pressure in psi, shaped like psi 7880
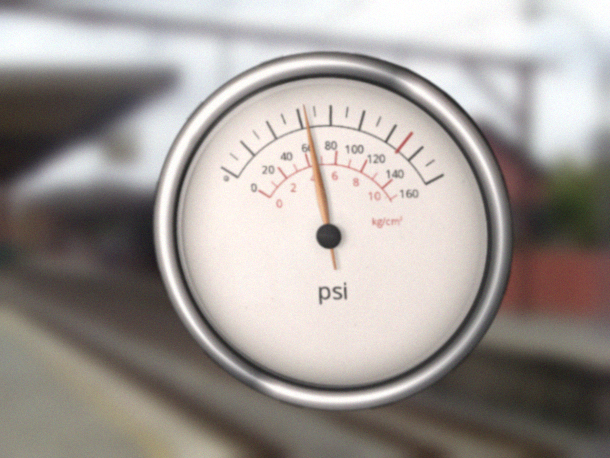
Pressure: psi 65
